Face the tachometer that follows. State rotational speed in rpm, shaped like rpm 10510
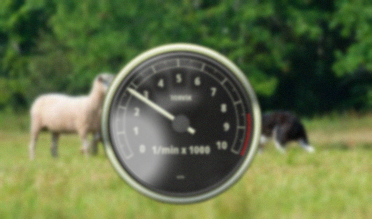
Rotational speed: rpm 2750
